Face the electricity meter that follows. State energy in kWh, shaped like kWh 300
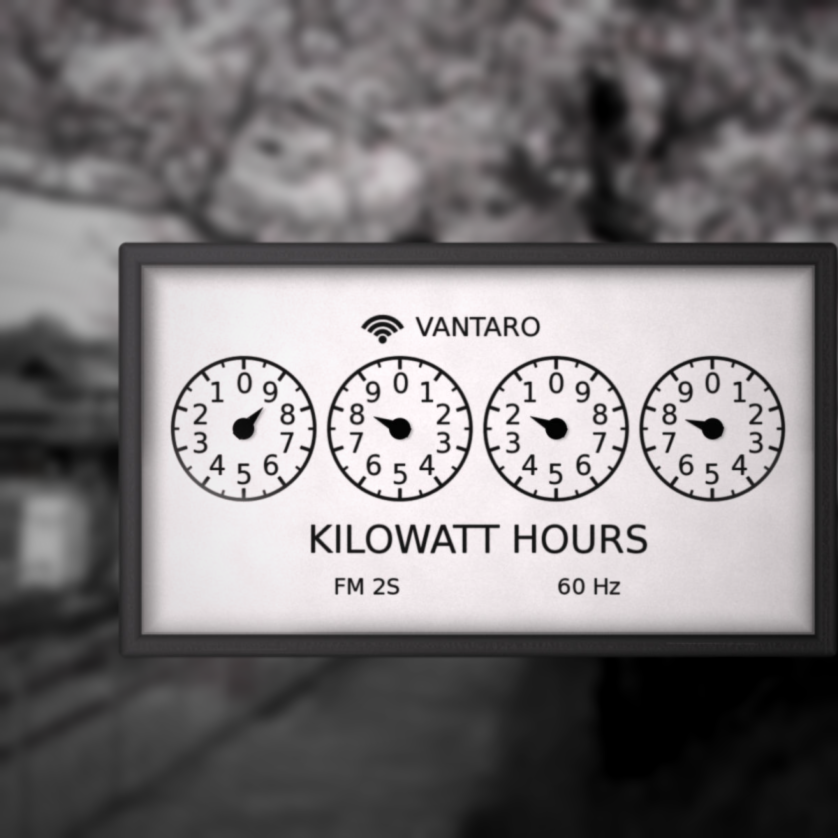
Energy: kWh 8818
